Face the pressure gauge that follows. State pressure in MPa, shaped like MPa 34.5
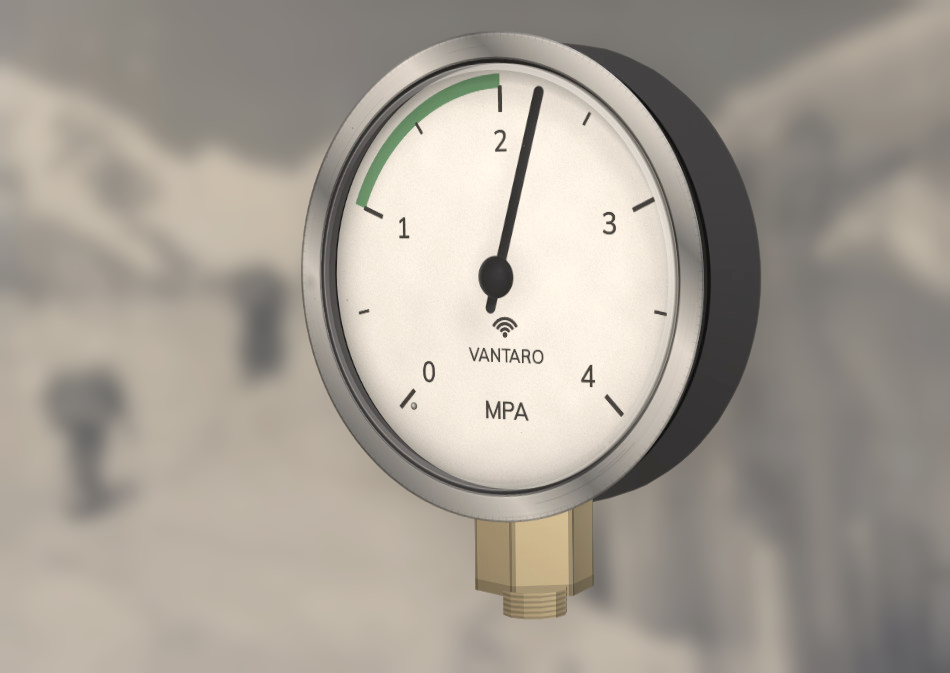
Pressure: MPa 2.25
